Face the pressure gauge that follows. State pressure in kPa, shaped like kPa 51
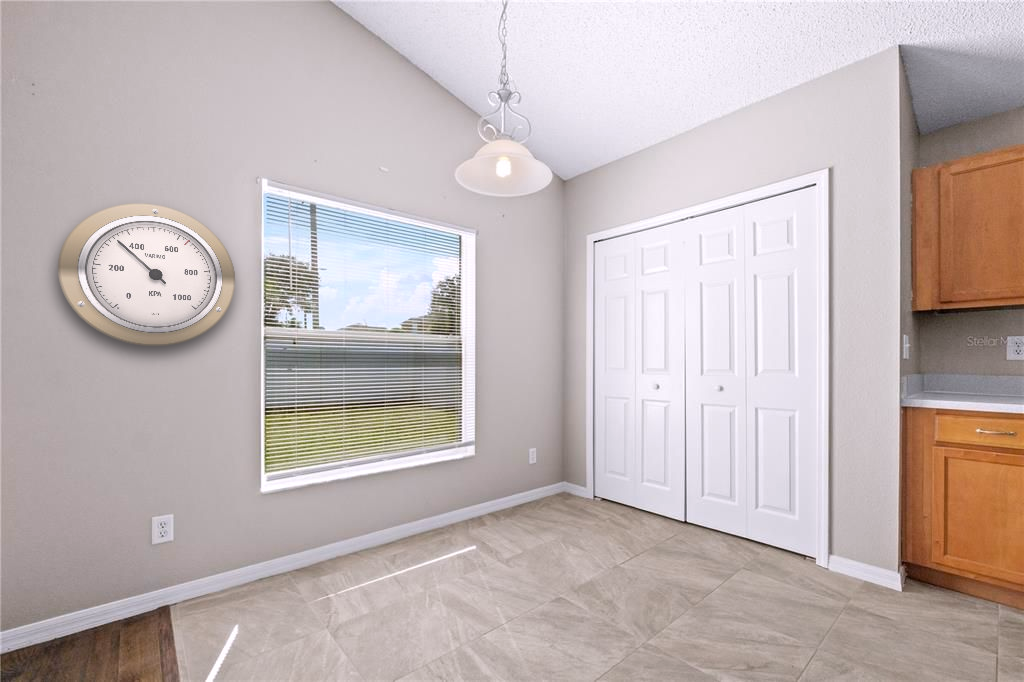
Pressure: kPa 340
